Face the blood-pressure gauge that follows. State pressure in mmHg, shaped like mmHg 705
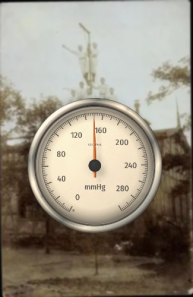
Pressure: mmHg 150
